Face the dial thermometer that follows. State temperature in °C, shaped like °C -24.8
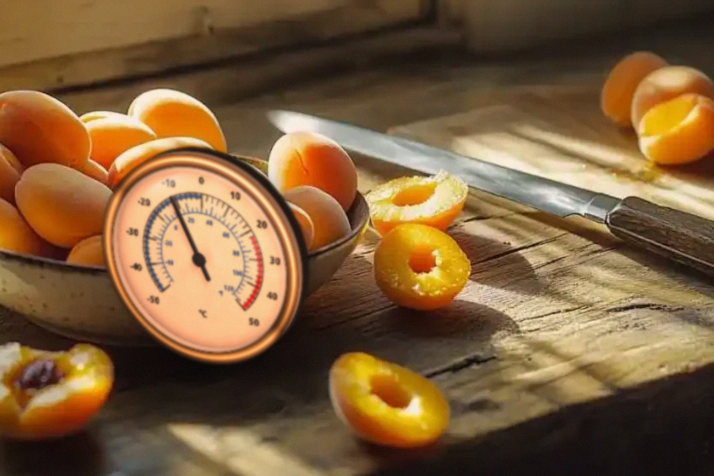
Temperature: °C -10
